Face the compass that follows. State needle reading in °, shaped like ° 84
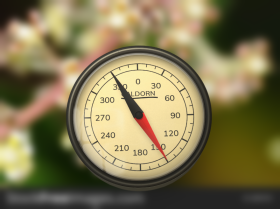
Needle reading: ° 150
